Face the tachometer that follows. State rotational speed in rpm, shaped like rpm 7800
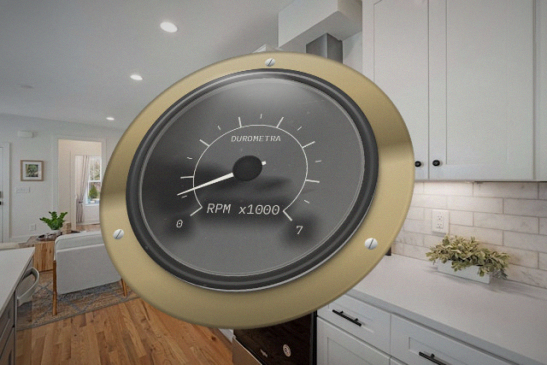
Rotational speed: rpm 500
